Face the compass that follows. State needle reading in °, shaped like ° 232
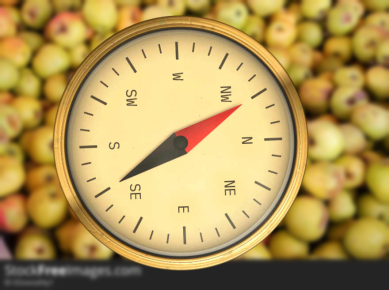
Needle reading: ° 330
